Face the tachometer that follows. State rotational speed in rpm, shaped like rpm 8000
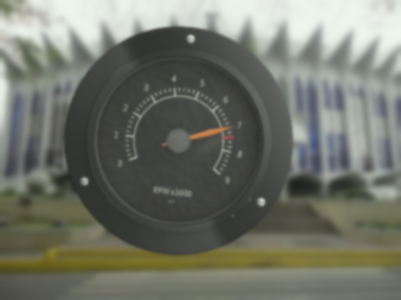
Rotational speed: rpm 7000
